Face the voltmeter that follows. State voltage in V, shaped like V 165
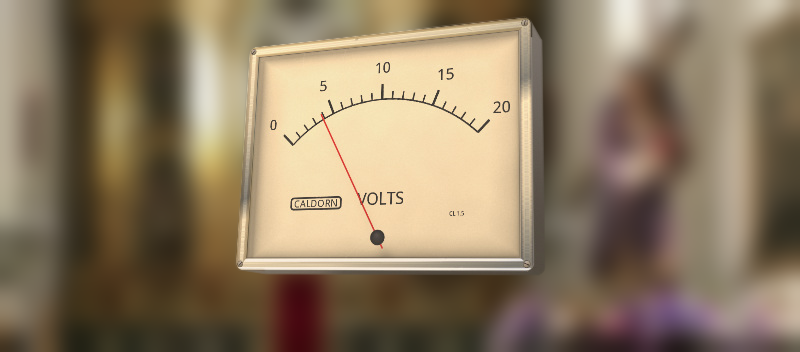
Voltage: V 4
